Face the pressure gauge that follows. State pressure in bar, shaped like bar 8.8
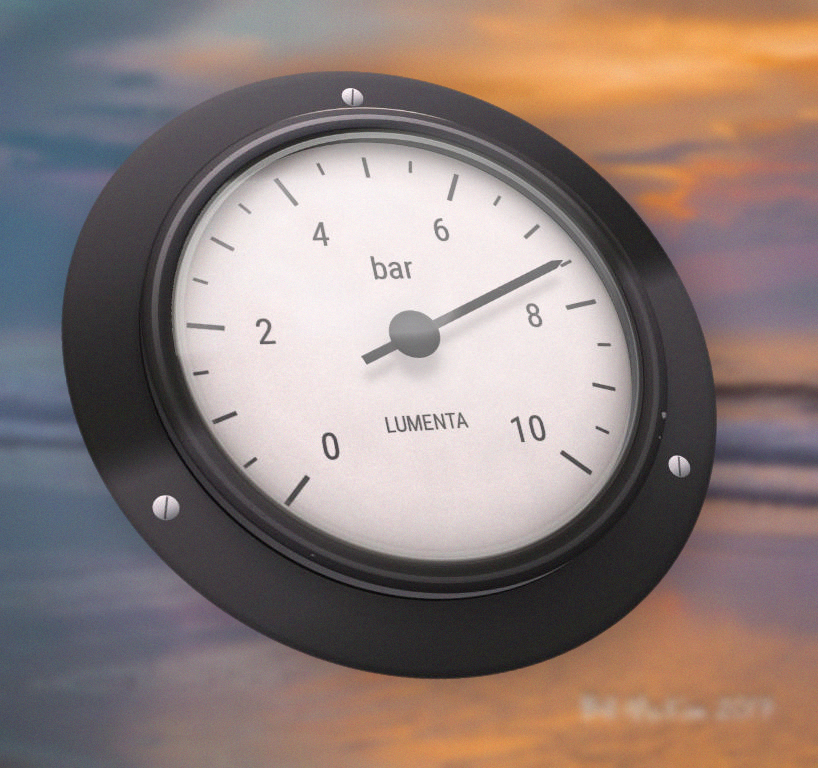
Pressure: bar 7.5
